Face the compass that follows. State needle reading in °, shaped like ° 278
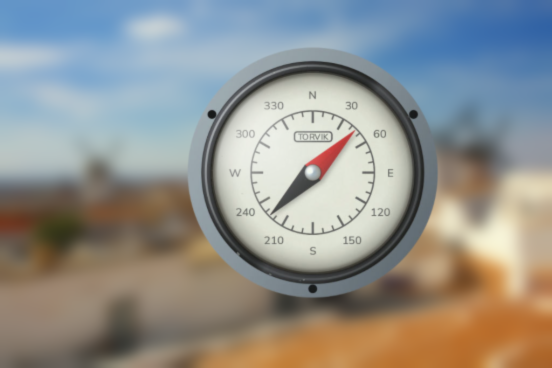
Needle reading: ° 45
